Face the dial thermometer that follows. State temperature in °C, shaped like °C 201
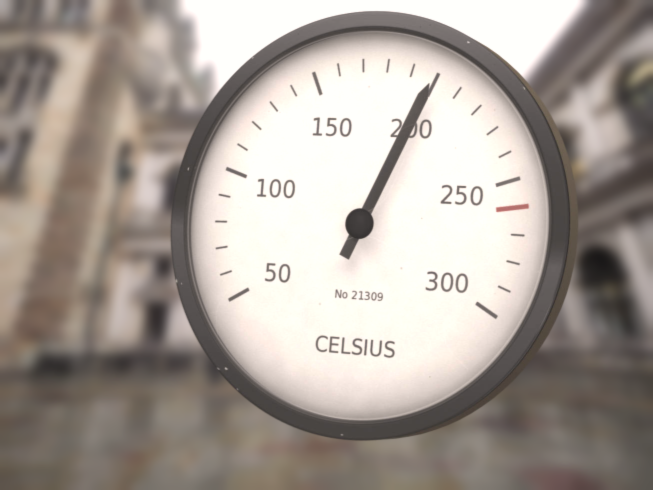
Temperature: °C 200
